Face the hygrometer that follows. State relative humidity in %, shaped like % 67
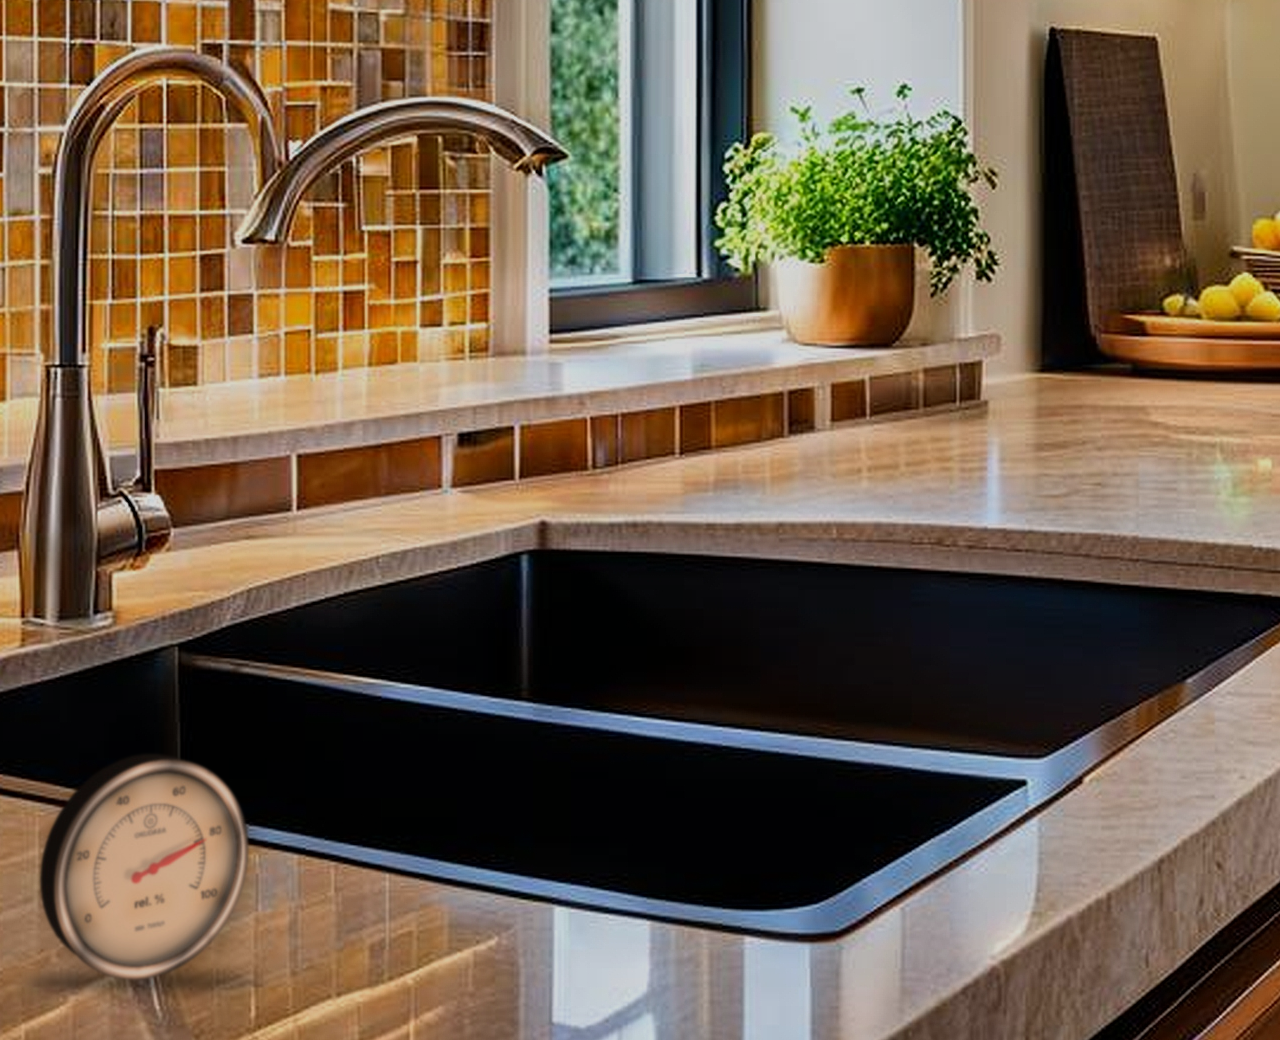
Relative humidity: % 80
